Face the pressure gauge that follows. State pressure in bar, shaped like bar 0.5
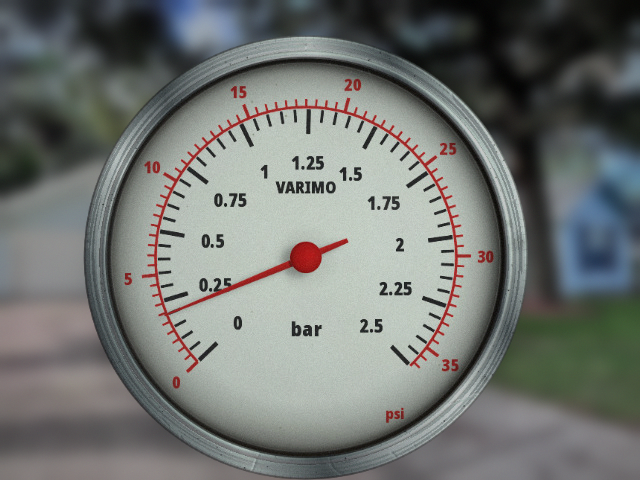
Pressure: bar 0.2
